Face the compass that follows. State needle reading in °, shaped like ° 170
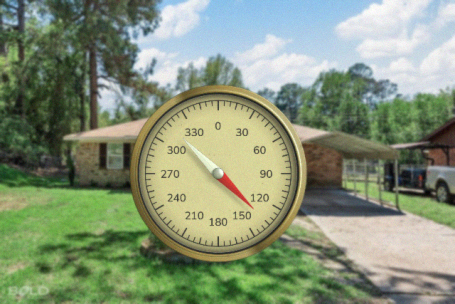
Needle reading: ° 135
